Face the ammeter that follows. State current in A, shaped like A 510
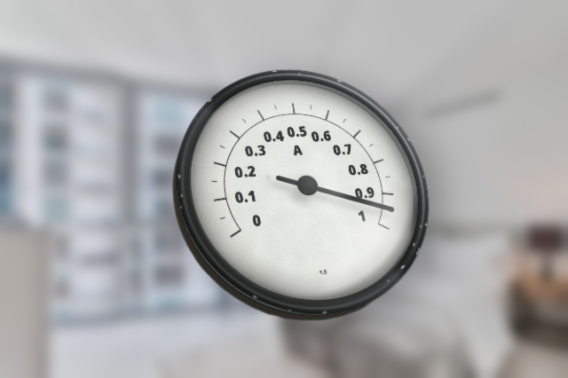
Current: A 0.95
